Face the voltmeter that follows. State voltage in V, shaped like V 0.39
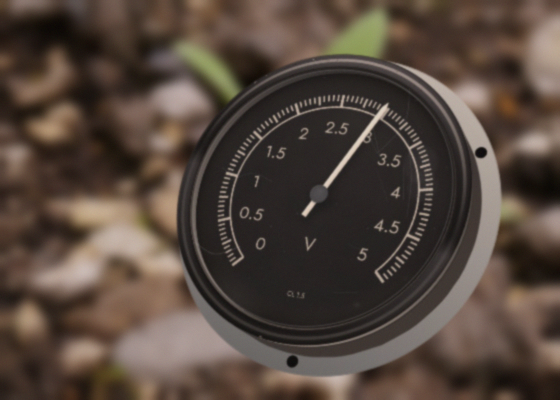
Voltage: V 3
